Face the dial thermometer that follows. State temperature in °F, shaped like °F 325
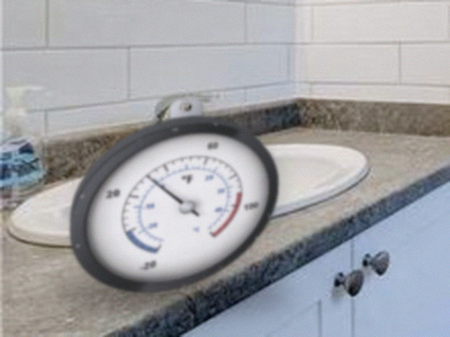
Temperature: °F 32
